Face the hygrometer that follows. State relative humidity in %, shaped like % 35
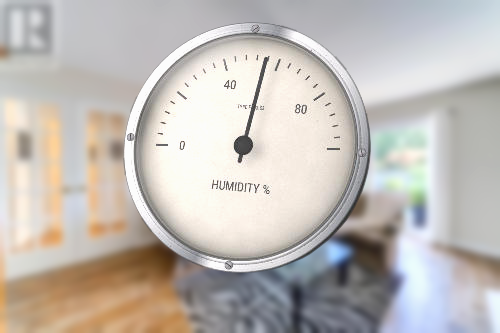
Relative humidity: % 56
